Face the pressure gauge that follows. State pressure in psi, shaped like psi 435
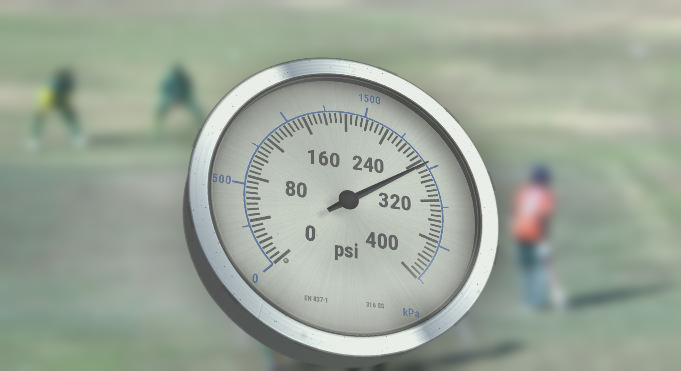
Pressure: psi 285
